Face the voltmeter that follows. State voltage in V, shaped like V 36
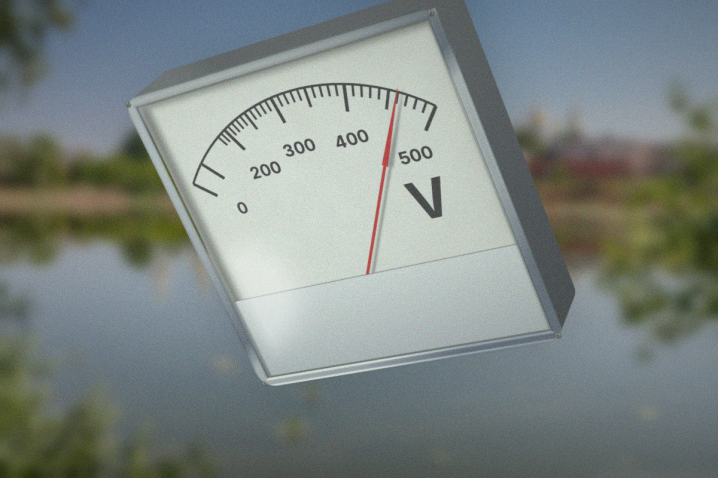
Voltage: V 460
